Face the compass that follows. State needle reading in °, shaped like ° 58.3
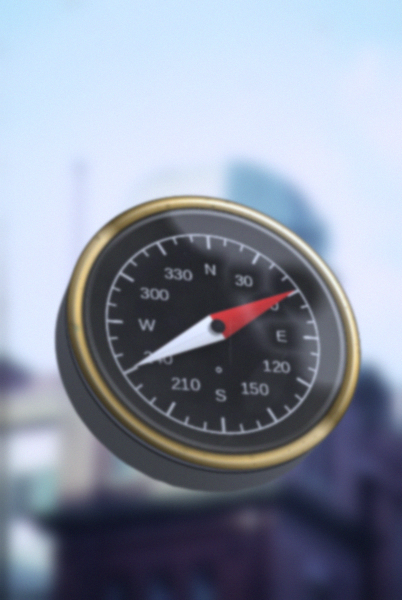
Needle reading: ° 60
